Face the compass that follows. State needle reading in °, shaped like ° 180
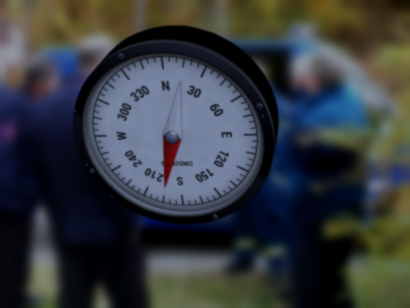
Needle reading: ° 195
